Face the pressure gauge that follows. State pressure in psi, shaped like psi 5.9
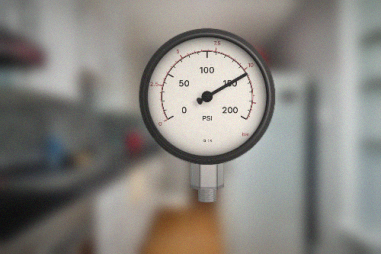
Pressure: psi 150
